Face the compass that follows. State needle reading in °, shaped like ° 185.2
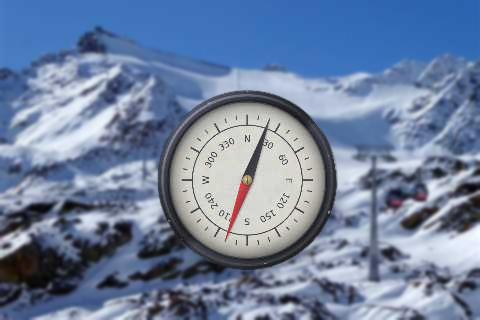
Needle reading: ° 200
